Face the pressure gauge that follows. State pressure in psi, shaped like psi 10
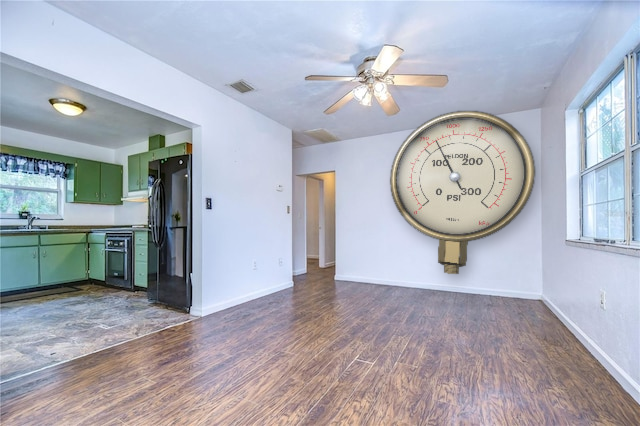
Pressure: psi 120
